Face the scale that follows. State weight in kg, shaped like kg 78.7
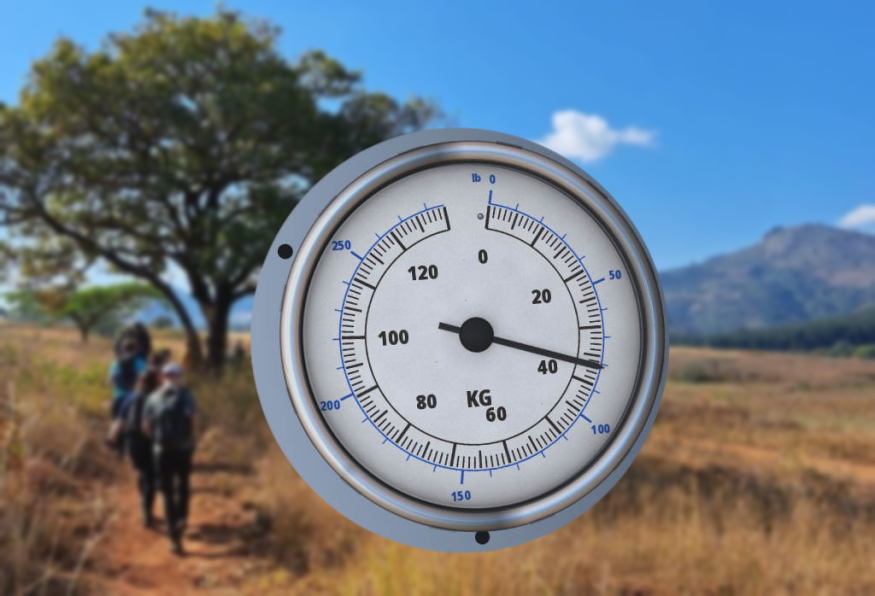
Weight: kg 37
